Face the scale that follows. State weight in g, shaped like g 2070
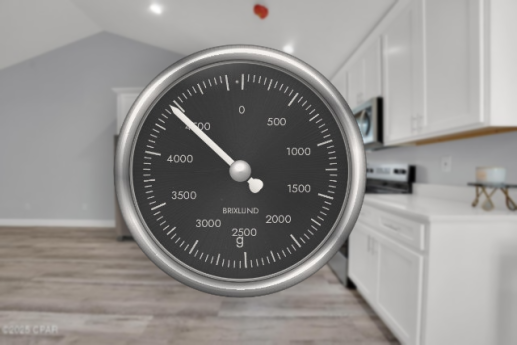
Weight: g 4450
